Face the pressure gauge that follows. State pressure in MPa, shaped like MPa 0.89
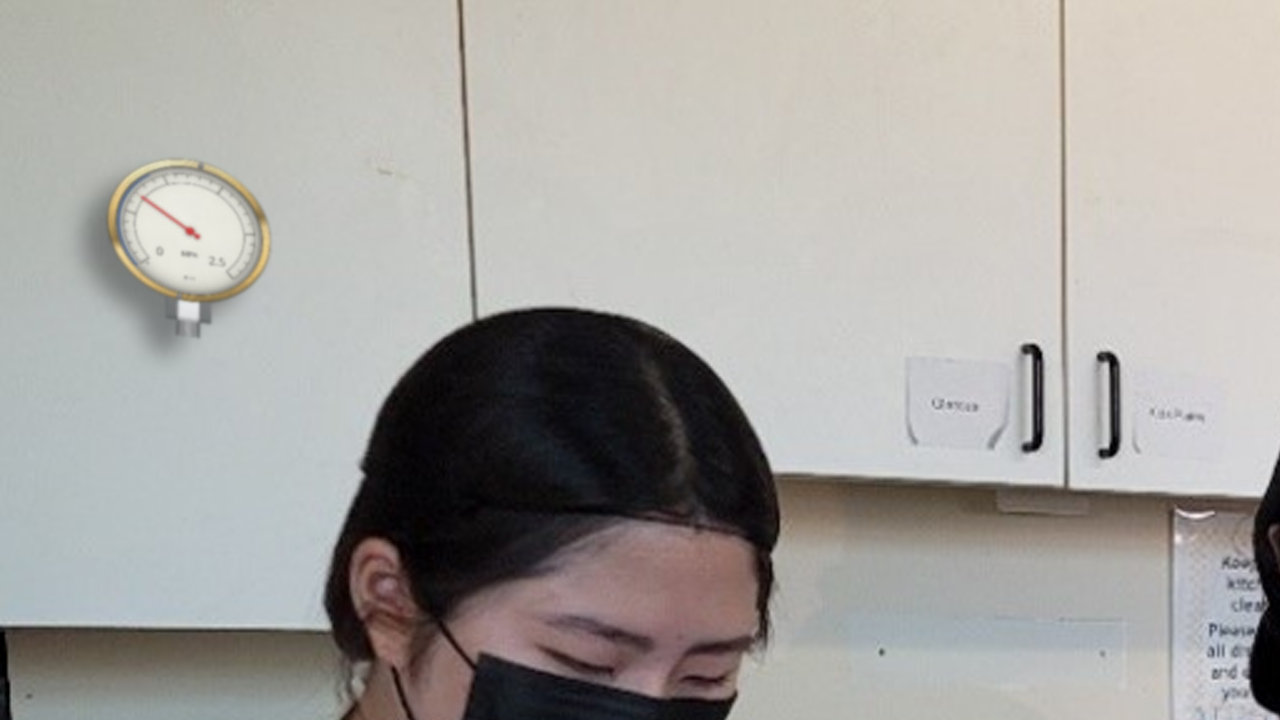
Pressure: MPa 0.7
